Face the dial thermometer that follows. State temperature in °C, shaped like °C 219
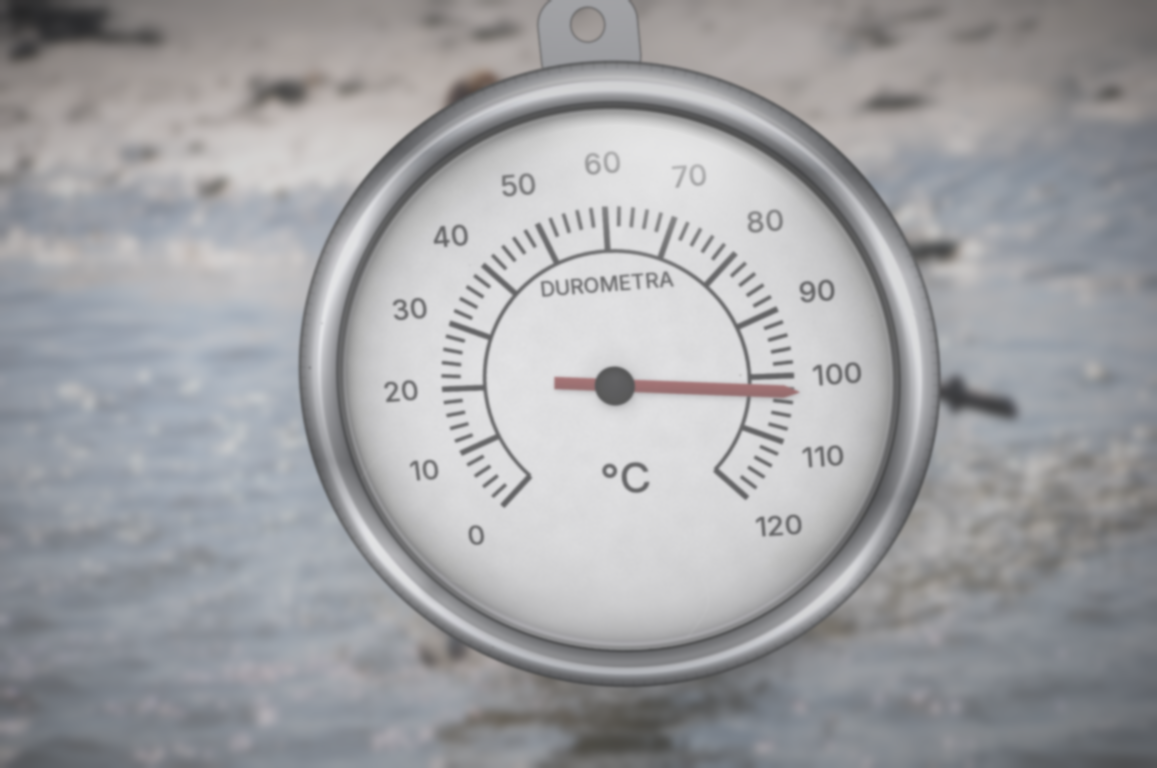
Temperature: °C 102
